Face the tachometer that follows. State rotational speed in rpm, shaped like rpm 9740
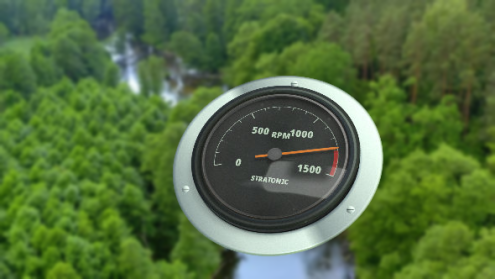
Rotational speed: rpm 1300
